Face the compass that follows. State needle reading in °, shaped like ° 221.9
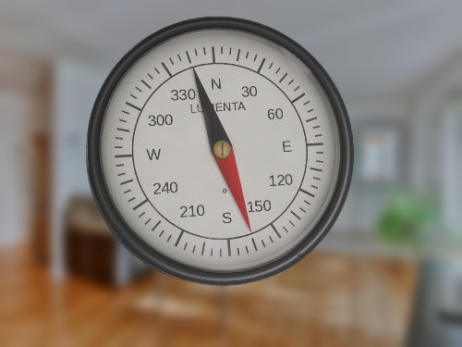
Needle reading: ° 165
